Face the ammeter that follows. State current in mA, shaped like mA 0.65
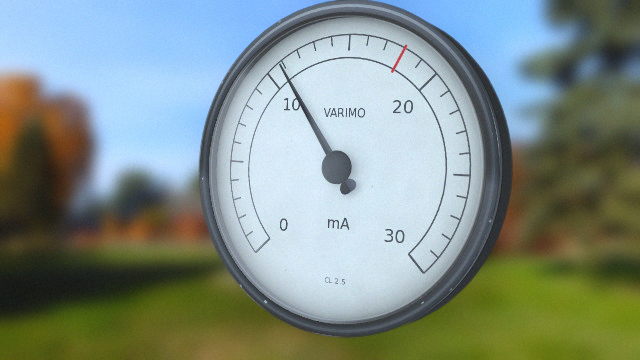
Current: mA 11
